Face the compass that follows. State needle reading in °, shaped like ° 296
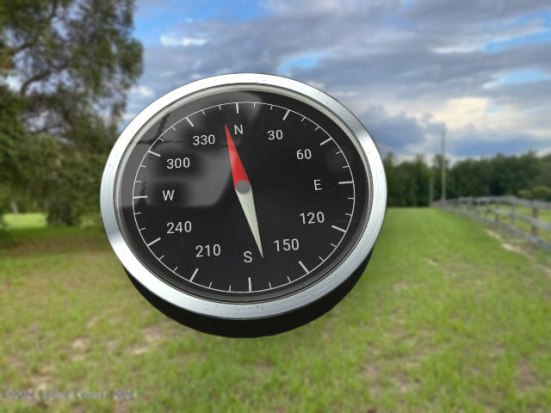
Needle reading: ° 350
